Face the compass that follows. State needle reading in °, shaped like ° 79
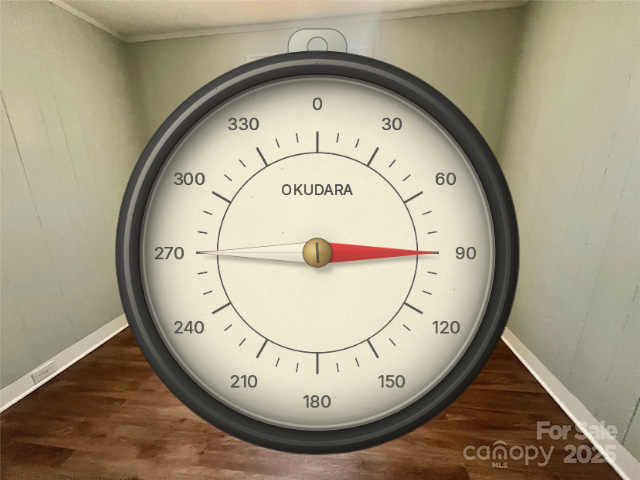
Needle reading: ° 90
